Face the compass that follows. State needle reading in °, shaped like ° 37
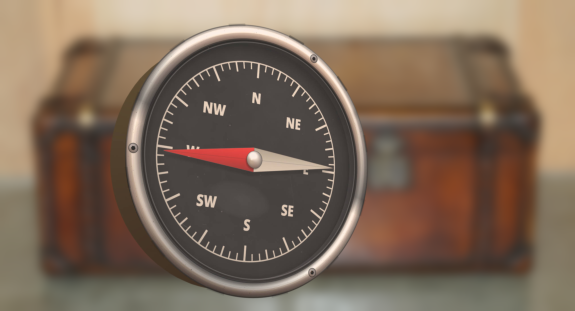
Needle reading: ° 267.5
